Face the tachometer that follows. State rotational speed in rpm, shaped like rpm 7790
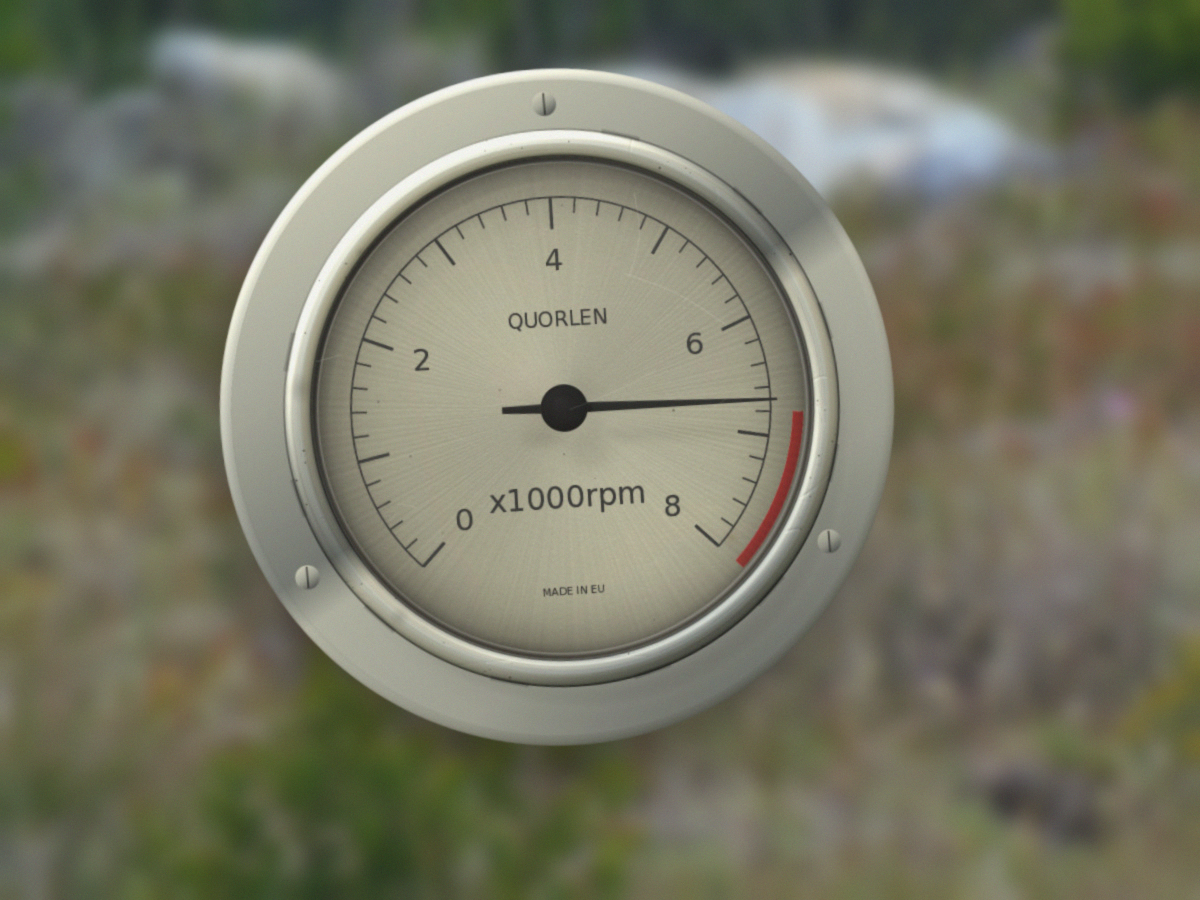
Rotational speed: rpm 6700
